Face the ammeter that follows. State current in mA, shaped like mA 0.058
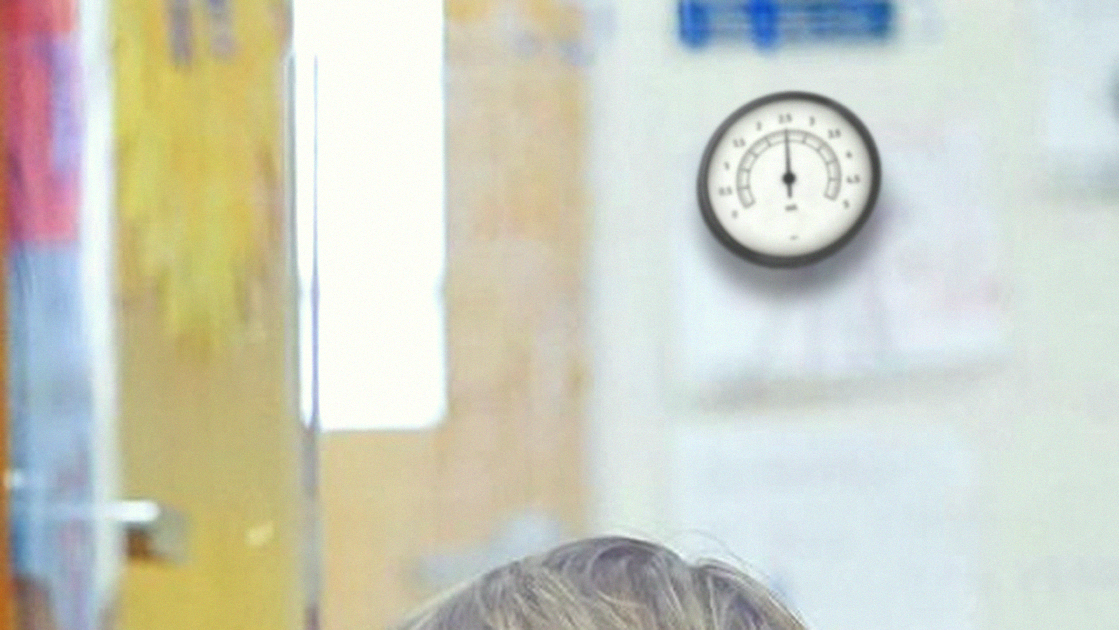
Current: mA 2.5
